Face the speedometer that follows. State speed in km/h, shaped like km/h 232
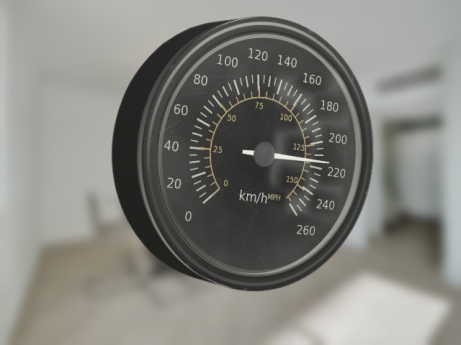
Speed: km/h 215
